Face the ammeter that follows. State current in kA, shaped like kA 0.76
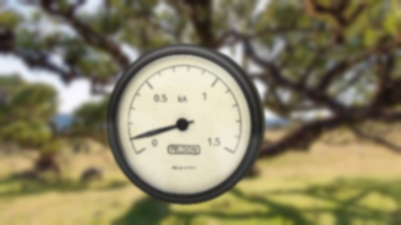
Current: kA 0.1
